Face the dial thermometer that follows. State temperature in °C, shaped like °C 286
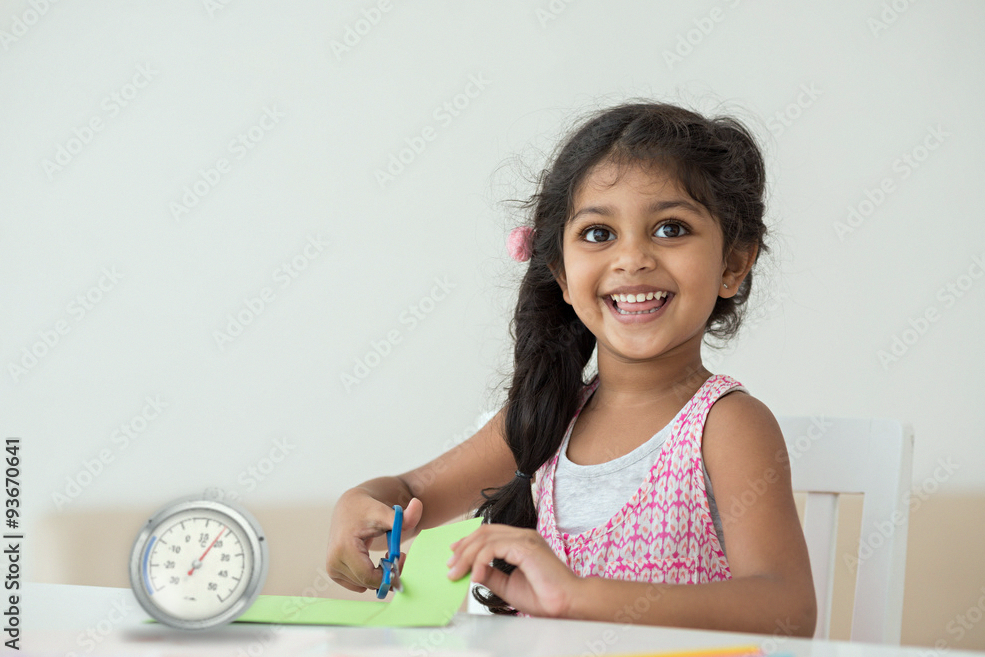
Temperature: °C 17.5
